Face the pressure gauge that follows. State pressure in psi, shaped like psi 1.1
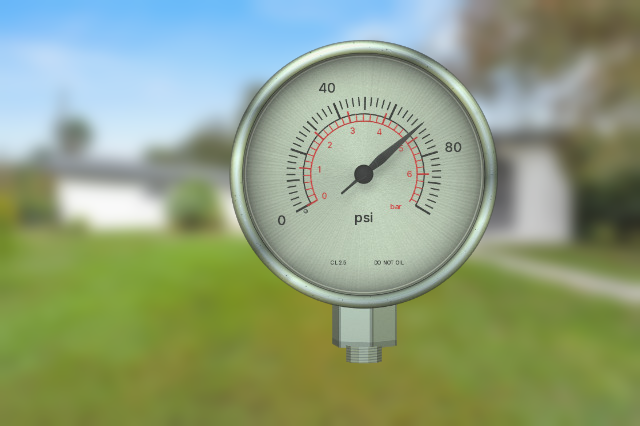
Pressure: psi 70
